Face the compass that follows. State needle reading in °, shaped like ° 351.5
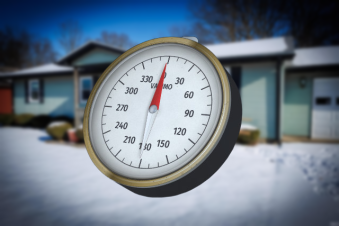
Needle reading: ° 0
